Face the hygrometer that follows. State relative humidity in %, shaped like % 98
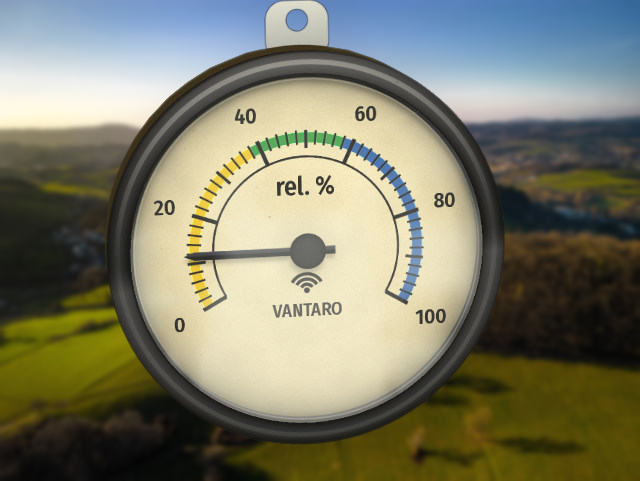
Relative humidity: % 12
